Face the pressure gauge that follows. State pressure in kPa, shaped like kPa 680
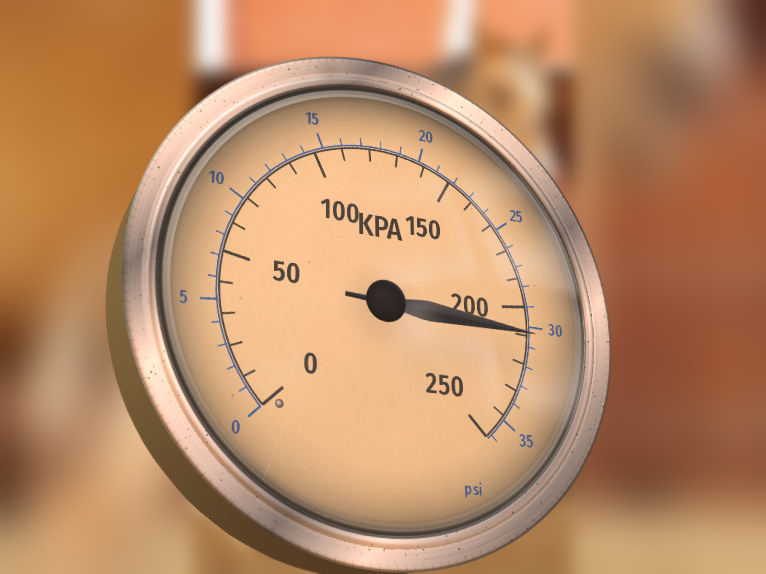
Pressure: kPa 210
